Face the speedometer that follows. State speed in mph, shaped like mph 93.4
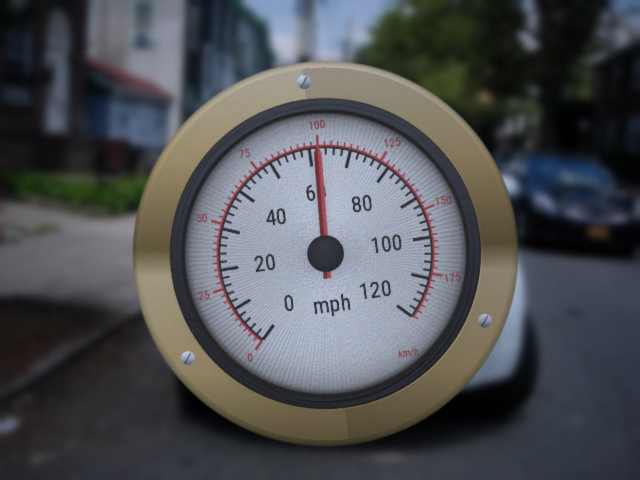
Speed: mph 62
